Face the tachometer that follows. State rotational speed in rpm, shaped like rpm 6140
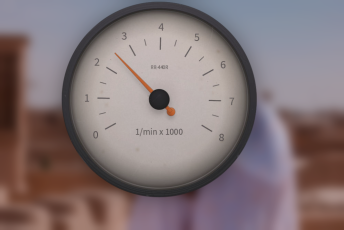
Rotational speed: rpm 2500
